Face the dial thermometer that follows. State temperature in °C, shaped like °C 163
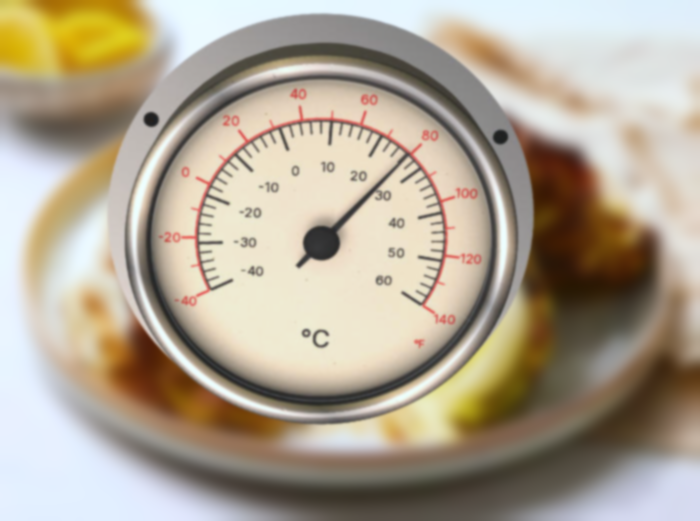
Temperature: °C 26
